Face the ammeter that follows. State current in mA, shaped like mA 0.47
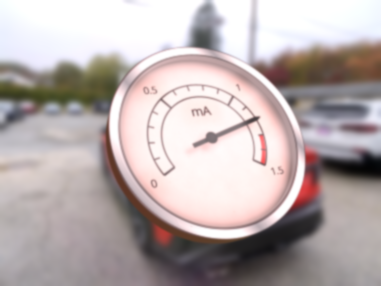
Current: mA 1.2
